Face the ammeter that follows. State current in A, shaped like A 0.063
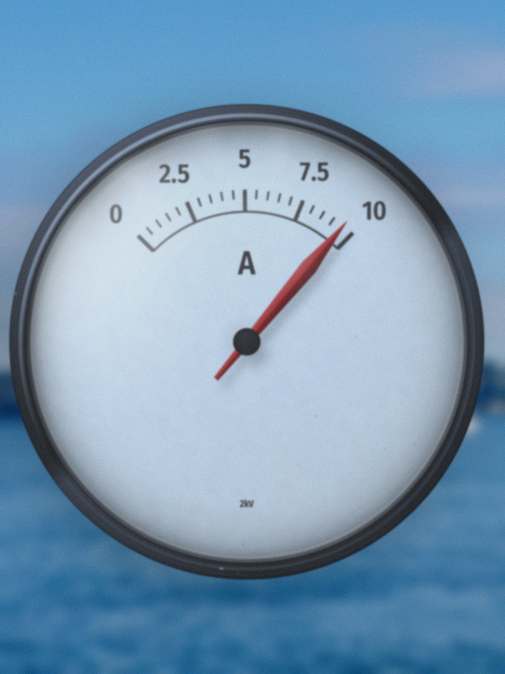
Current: A 9.5
